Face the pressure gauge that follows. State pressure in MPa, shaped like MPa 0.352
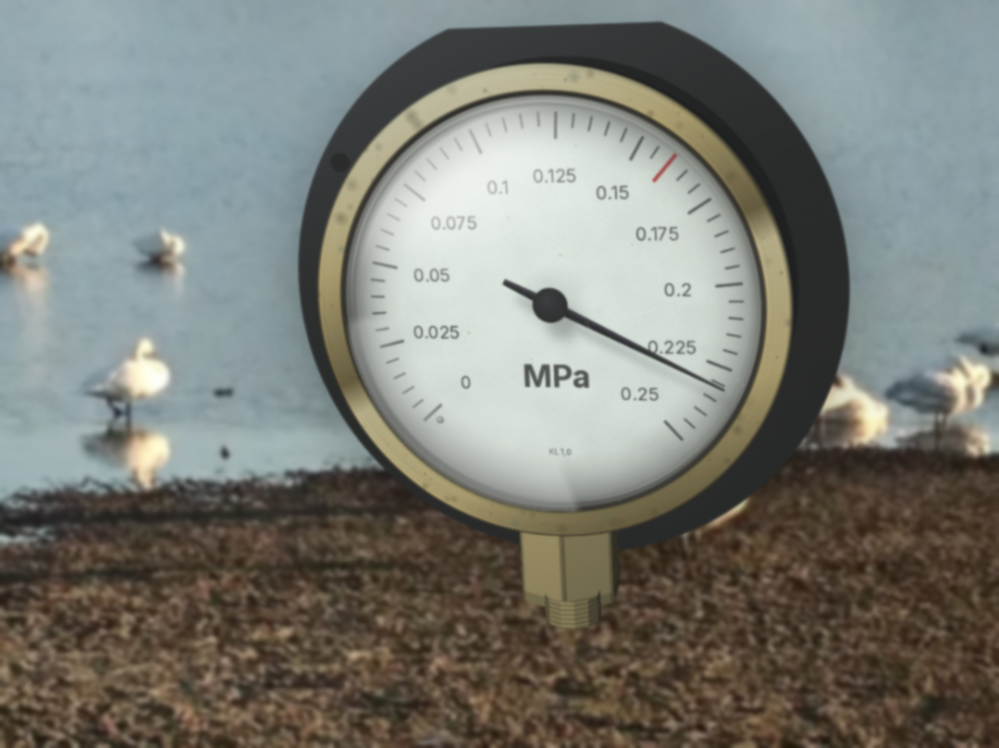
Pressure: MPa 0.23
